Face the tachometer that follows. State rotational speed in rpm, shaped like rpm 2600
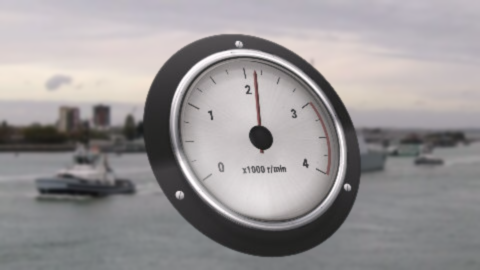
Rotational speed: rpm 2125
